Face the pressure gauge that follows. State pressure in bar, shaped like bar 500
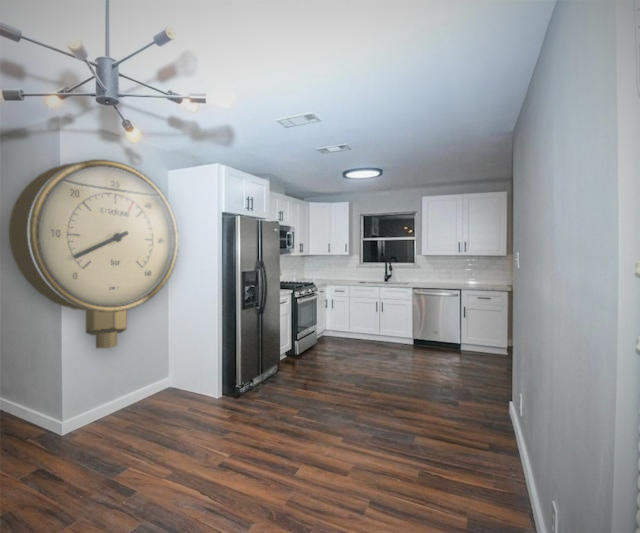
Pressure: bar 4
